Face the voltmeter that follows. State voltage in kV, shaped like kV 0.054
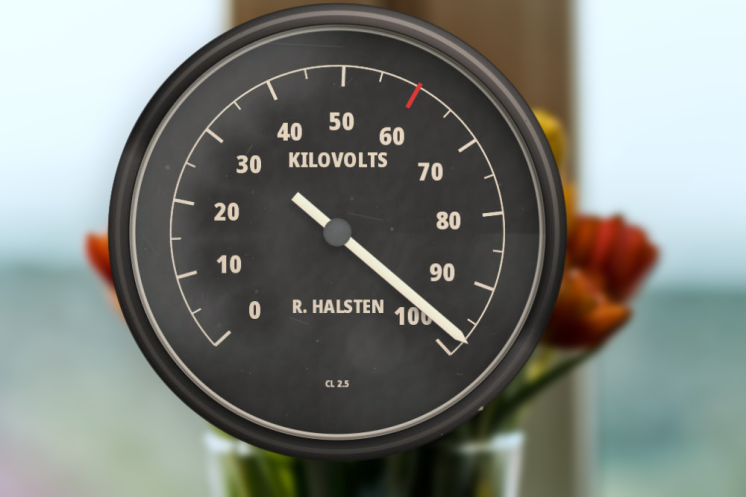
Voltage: kV 97.5
